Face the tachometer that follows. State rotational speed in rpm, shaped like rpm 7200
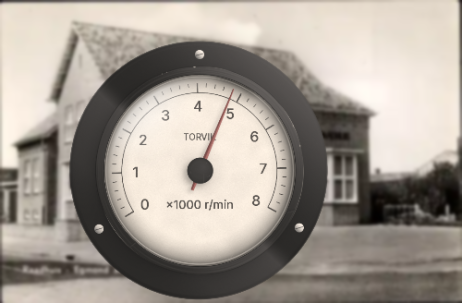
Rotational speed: rpm 4800
